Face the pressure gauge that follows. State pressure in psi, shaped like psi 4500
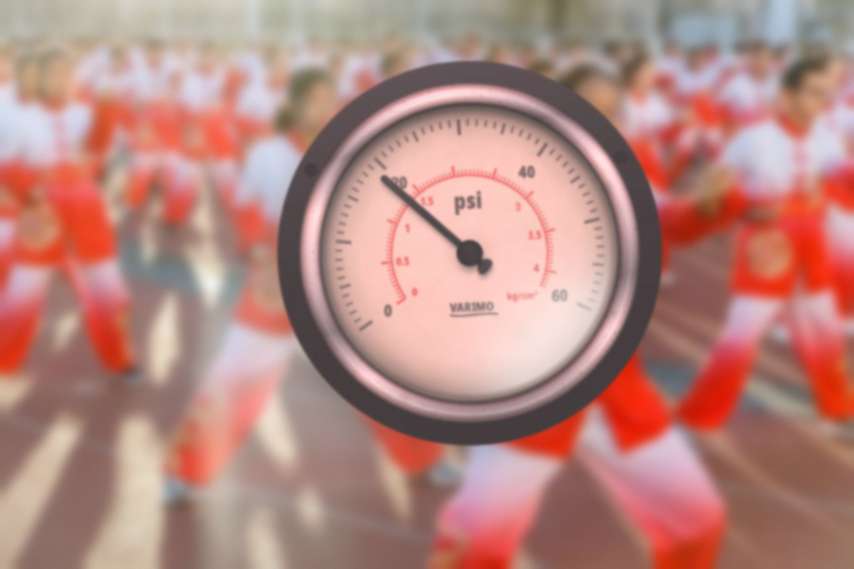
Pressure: psi 19
